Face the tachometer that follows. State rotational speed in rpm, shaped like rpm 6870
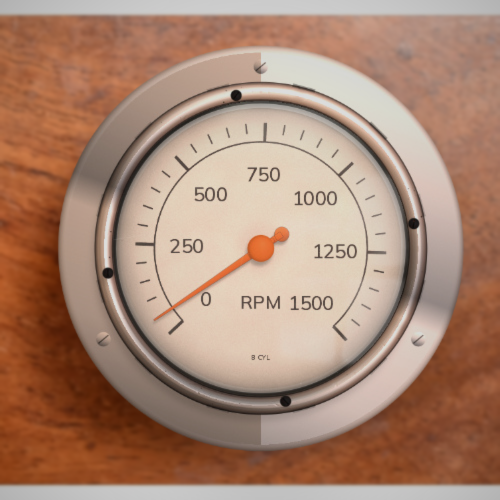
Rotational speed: rpm 50
